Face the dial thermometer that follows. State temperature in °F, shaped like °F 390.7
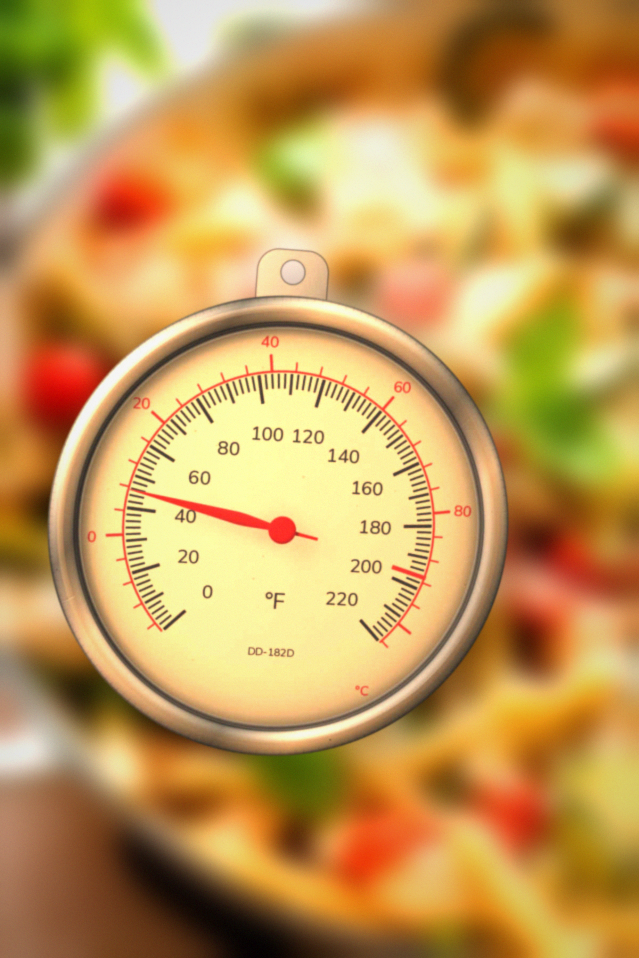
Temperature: °F 46
